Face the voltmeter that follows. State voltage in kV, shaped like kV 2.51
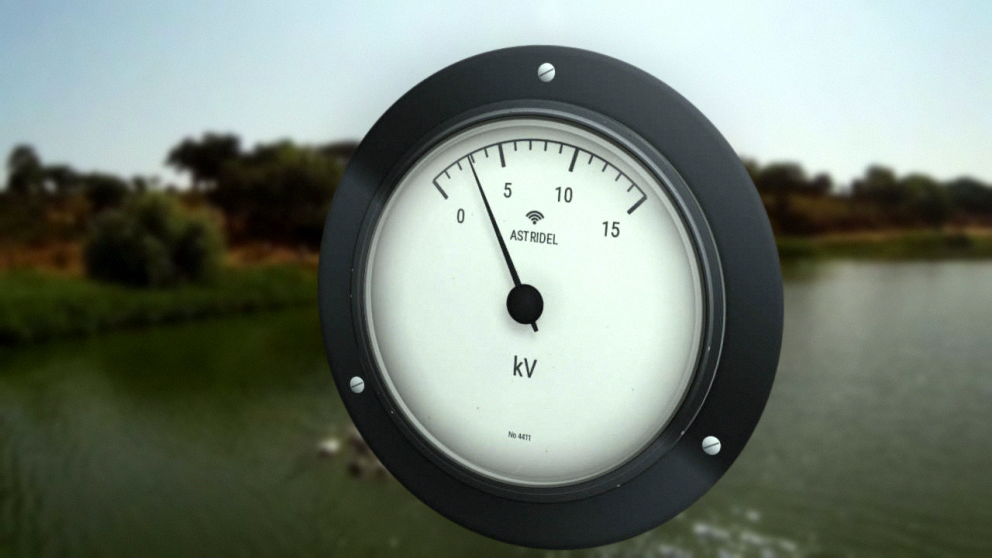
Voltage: kV 3
